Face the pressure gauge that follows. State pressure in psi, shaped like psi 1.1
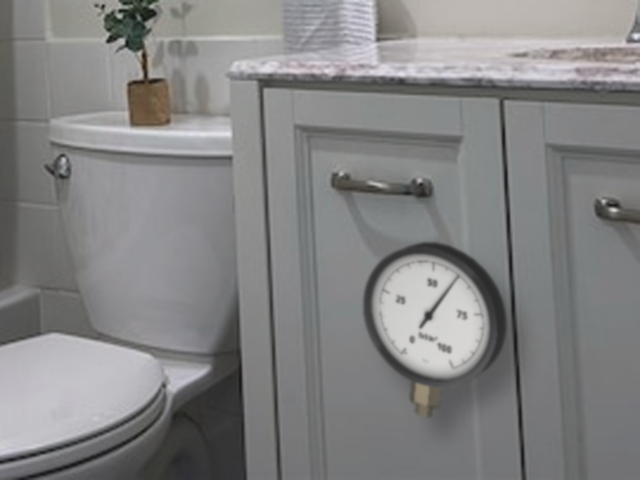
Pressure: psi 60
